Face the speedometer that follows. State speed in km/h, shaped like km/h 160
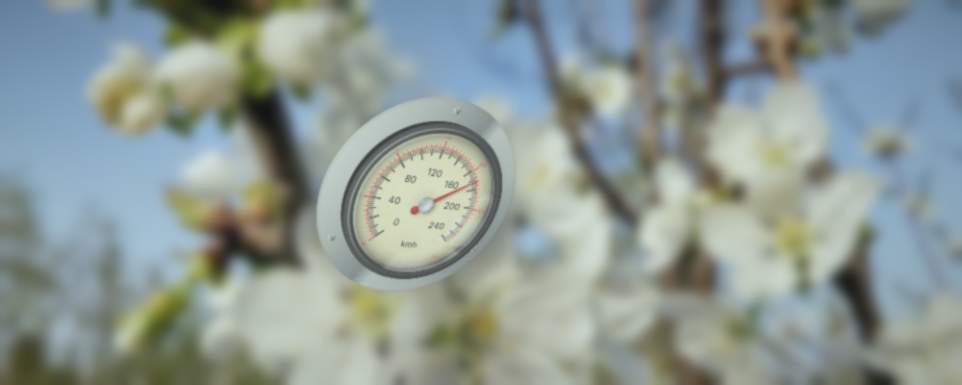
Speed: km/h 170
